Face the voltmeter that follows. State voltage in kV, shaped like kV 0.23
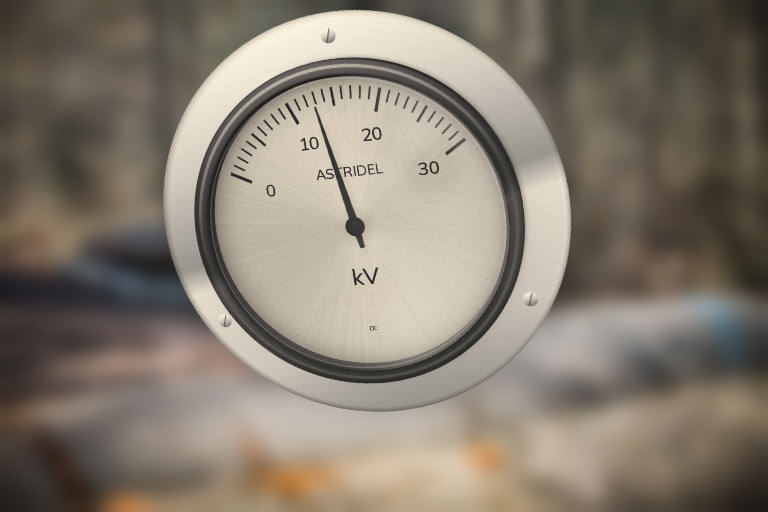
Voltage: kV 13
